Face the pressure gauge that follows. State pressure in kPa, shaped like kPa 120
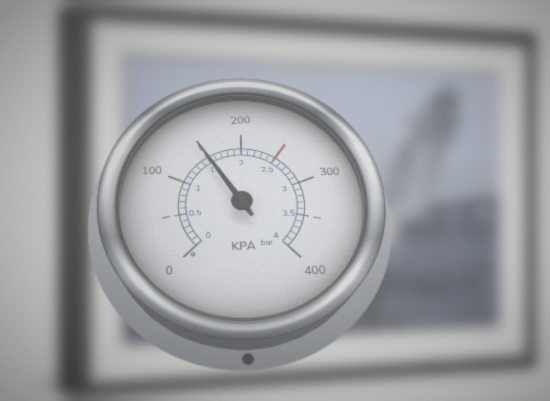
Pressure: kPa 150
